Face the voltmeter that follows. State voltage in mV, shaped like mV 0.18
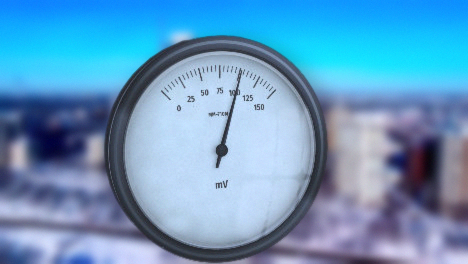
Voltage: mV 100
